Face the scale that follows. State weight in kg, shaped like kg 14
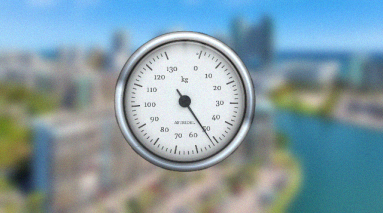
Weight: kg 52
